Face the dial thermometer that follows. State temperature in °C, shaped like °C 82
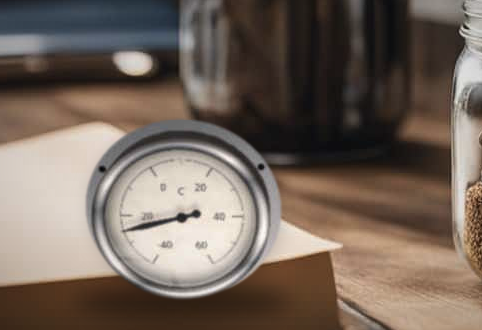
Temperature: °C -25
